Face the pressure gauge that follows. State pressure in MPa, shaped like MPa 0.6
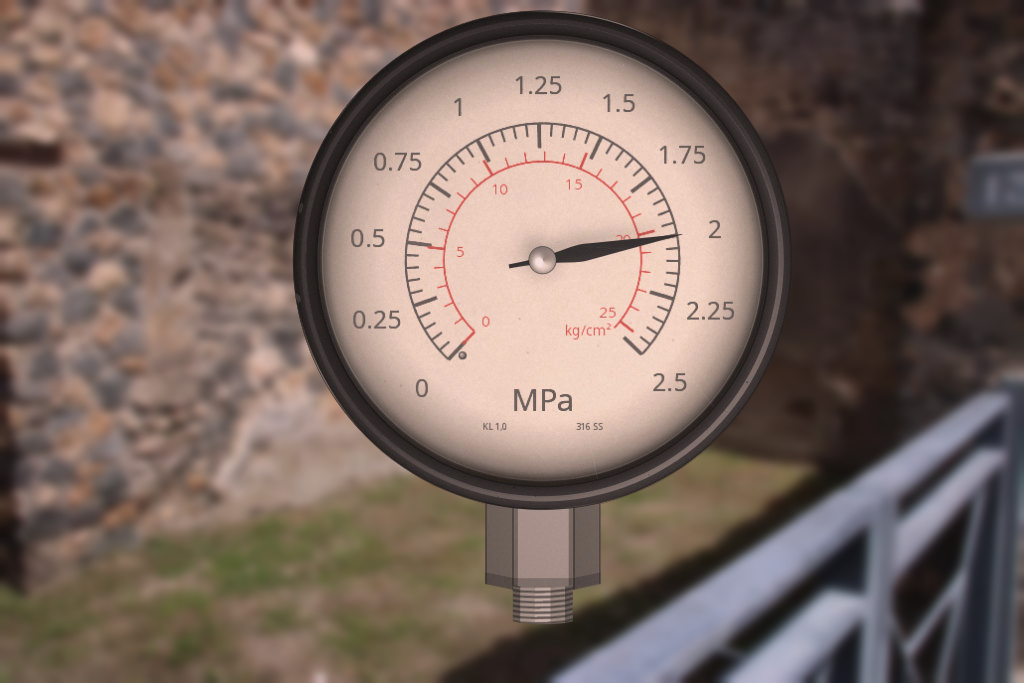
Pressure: MPa 2
